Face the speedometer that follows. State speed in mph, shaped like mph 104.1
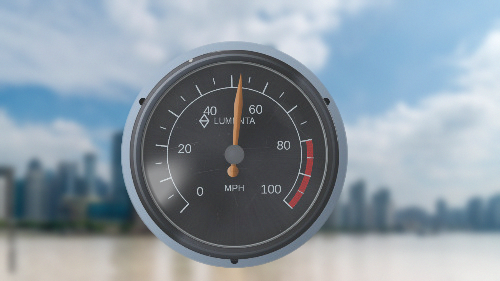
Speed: mph 52.5
